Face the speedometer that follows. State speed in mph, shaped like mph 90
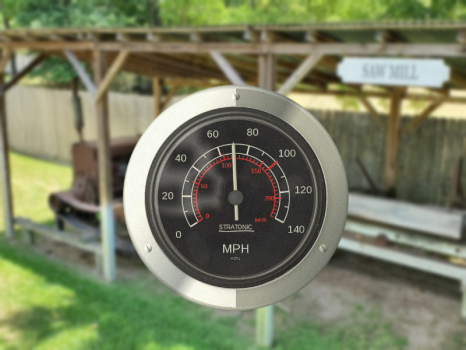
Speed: mph 70
